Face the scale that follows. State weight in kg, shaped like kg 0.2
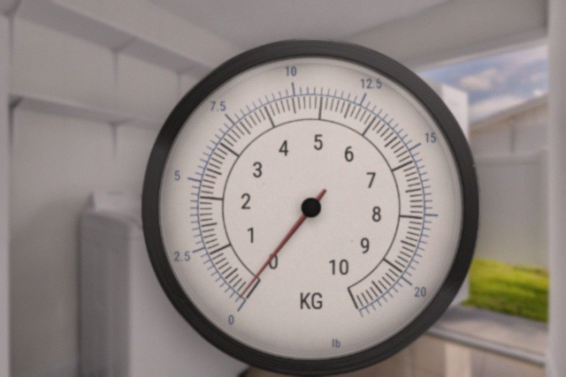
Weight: kg 0.1
